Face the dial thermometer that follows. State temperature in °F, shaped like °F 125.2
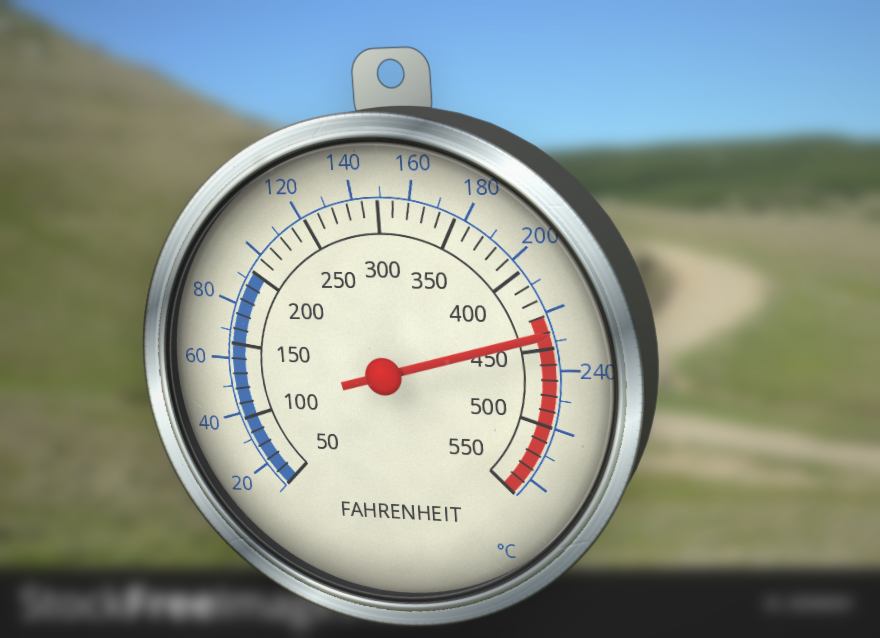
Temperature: °F 440
